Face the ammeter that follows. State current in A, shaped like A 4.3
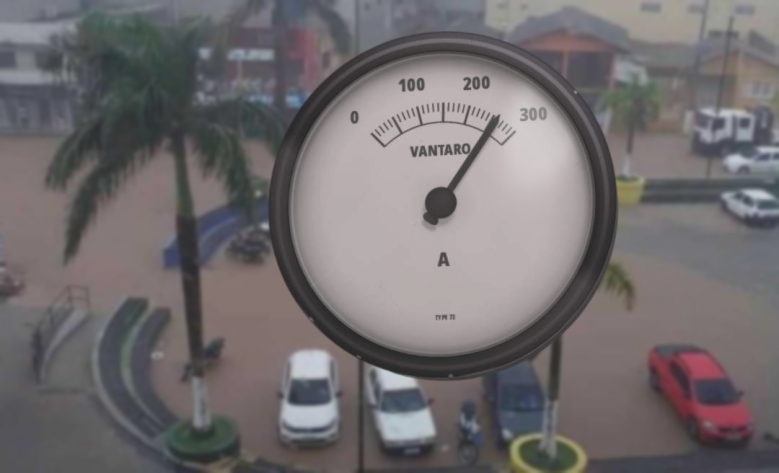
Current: A 260
